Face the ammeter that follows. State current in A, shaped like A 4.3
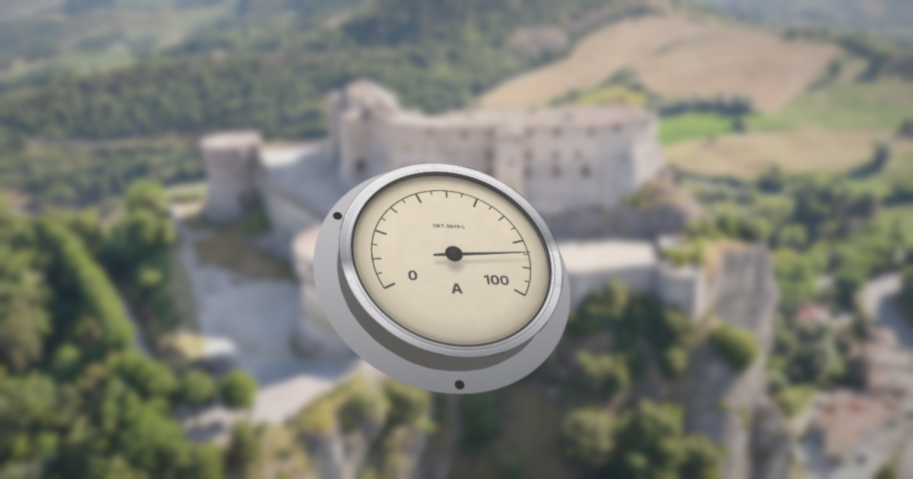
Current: A 85
